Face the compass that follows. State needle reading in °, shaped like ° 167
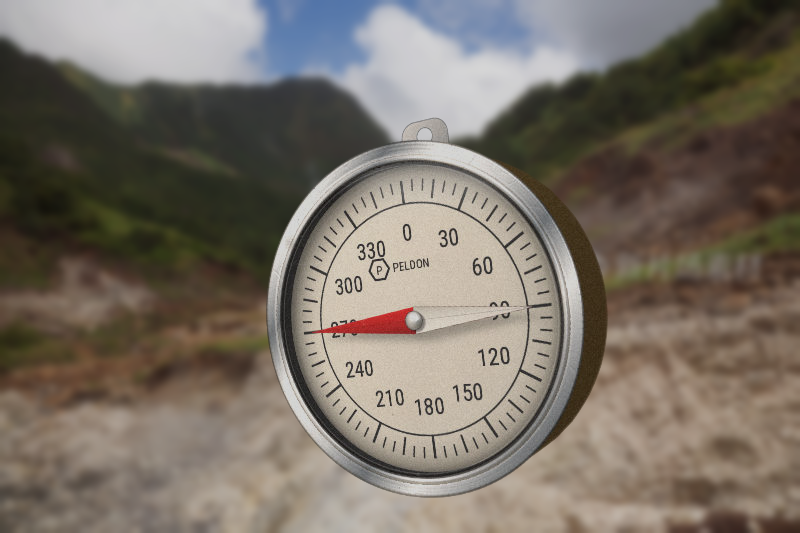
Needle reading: ° 270
